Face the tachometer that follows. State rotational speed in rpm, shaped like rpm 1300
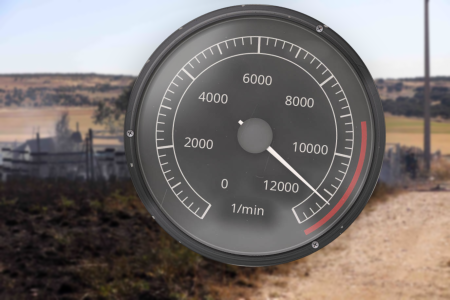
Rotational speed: rpm 11200
